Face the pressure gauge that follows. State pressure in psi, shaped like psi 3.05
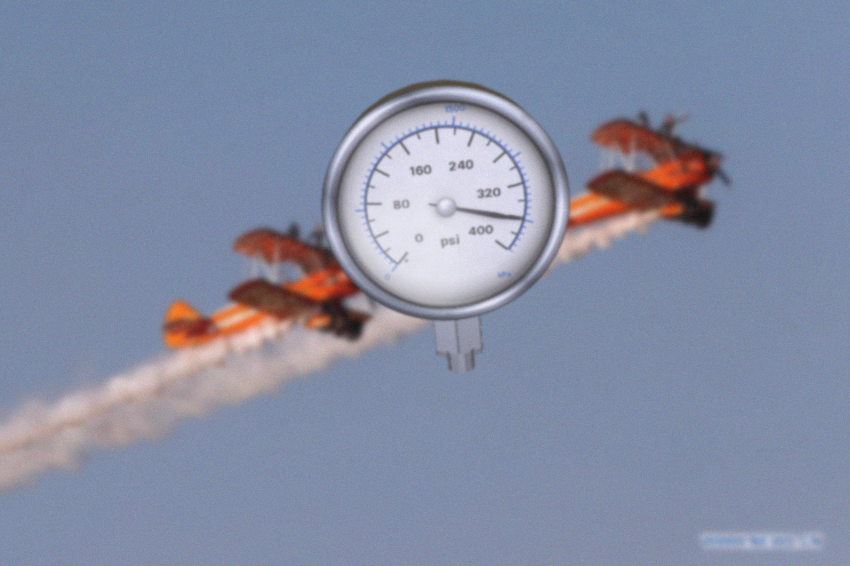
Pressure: psi 360
